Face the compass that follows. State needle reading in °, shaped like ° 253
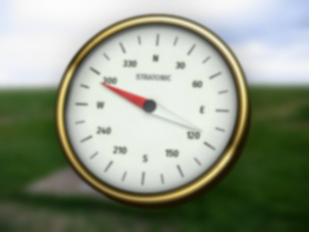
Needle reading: ° 292.5
